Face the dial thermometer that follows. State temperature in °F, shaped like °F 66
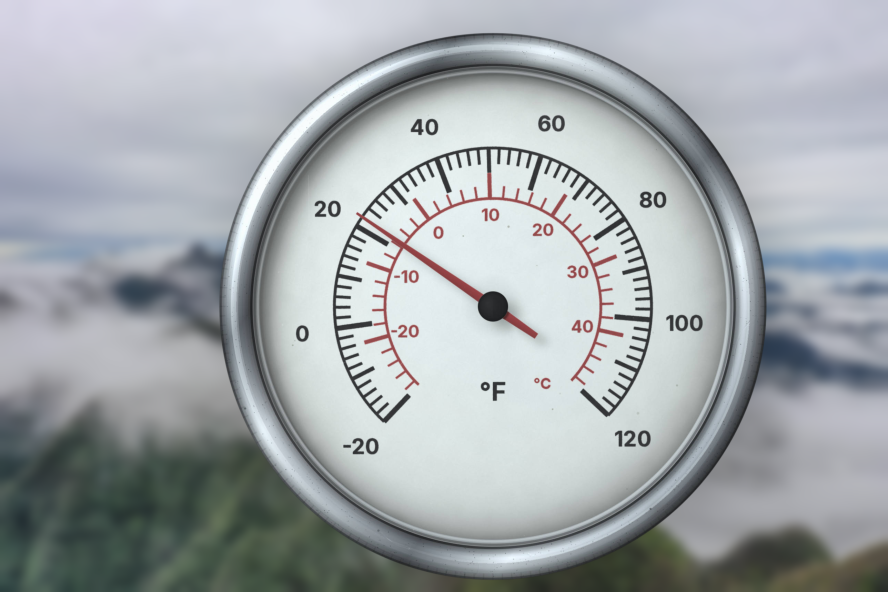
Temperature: °F 22
